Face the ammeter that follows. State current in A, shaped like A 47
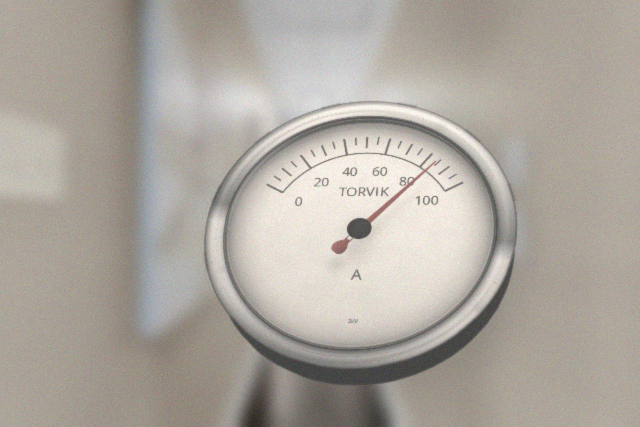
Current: A 85
